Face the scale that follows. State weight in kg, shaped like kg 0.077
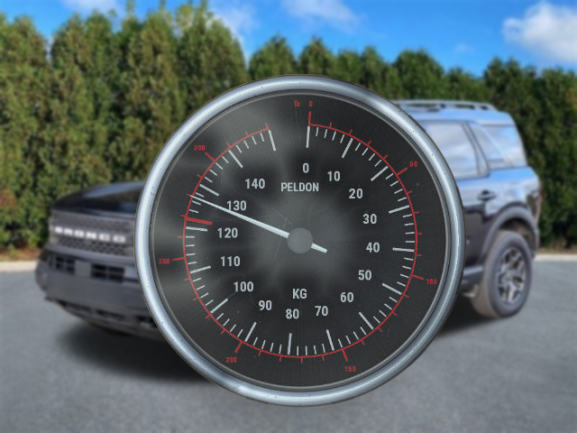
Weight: kg 127
